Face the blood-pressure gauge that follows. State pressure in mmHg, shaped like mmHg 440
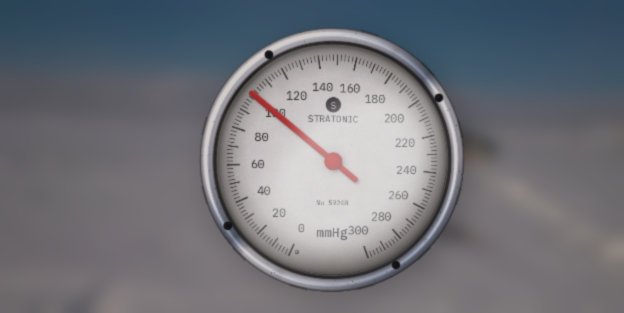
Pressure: mmHg 100
